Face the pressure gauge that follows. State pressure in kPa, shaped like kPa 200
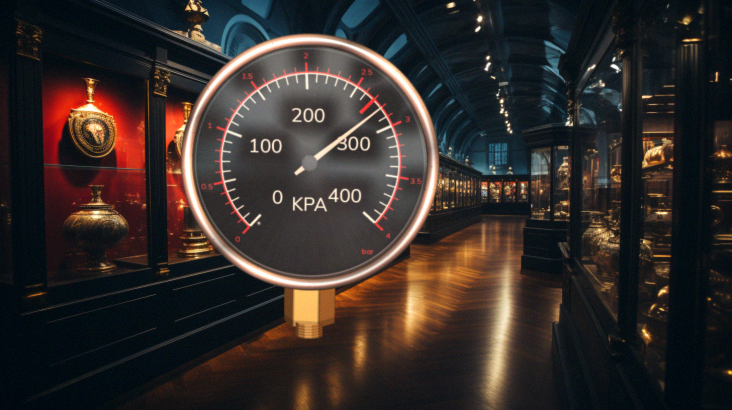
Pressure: kPa 280
